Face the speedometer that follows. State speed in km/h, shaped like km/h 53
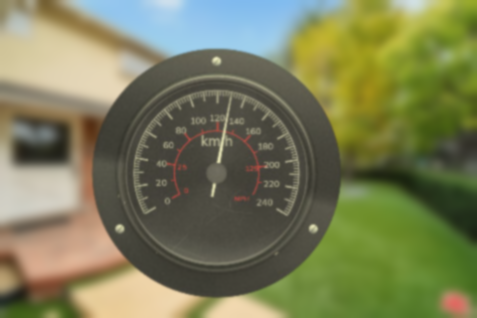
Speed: km/h 130
